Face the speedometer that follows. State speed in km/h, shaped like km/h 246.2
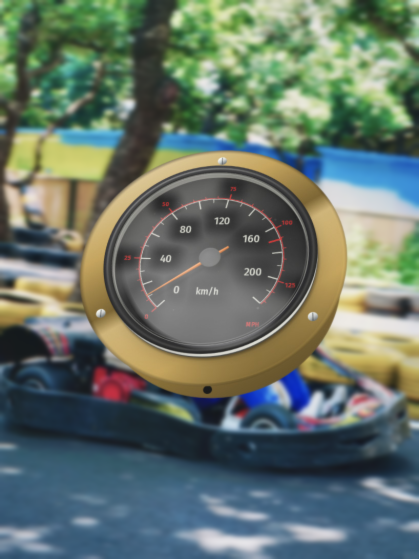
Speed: km/h 10
